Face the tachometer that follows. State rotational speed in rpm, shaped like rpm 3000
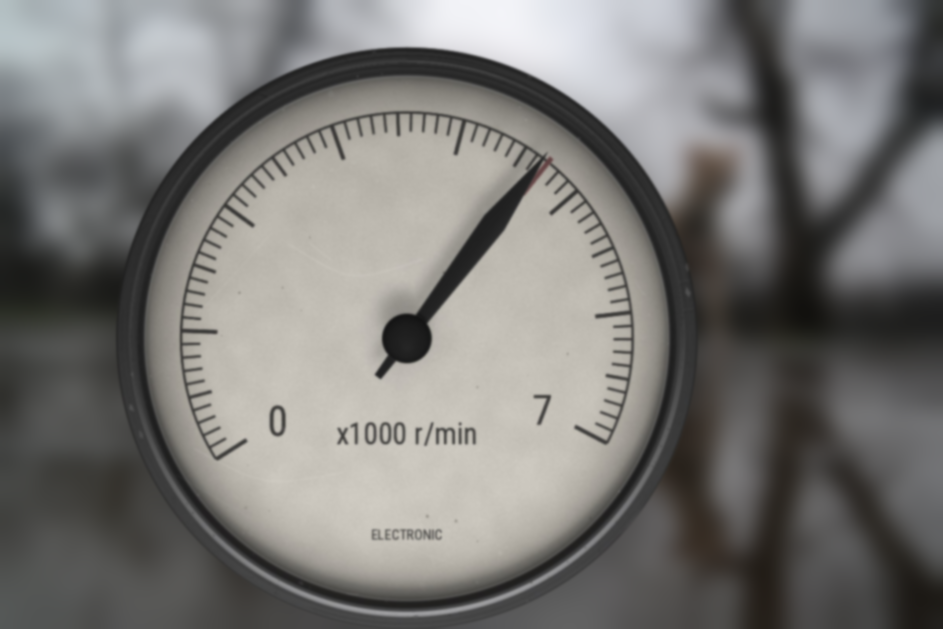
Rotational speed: rpm 4650
